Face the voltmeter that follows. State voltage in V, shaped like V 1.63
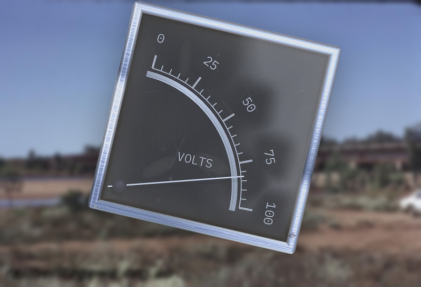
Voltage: V 82.5
